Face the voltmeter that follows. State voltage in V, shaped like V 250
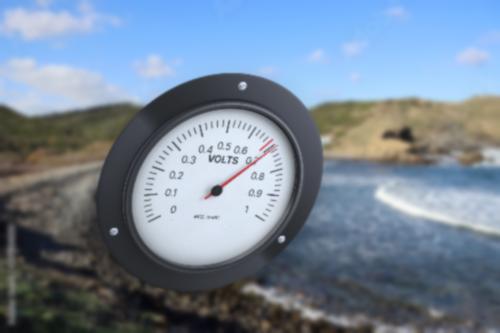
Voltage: V 0.7
